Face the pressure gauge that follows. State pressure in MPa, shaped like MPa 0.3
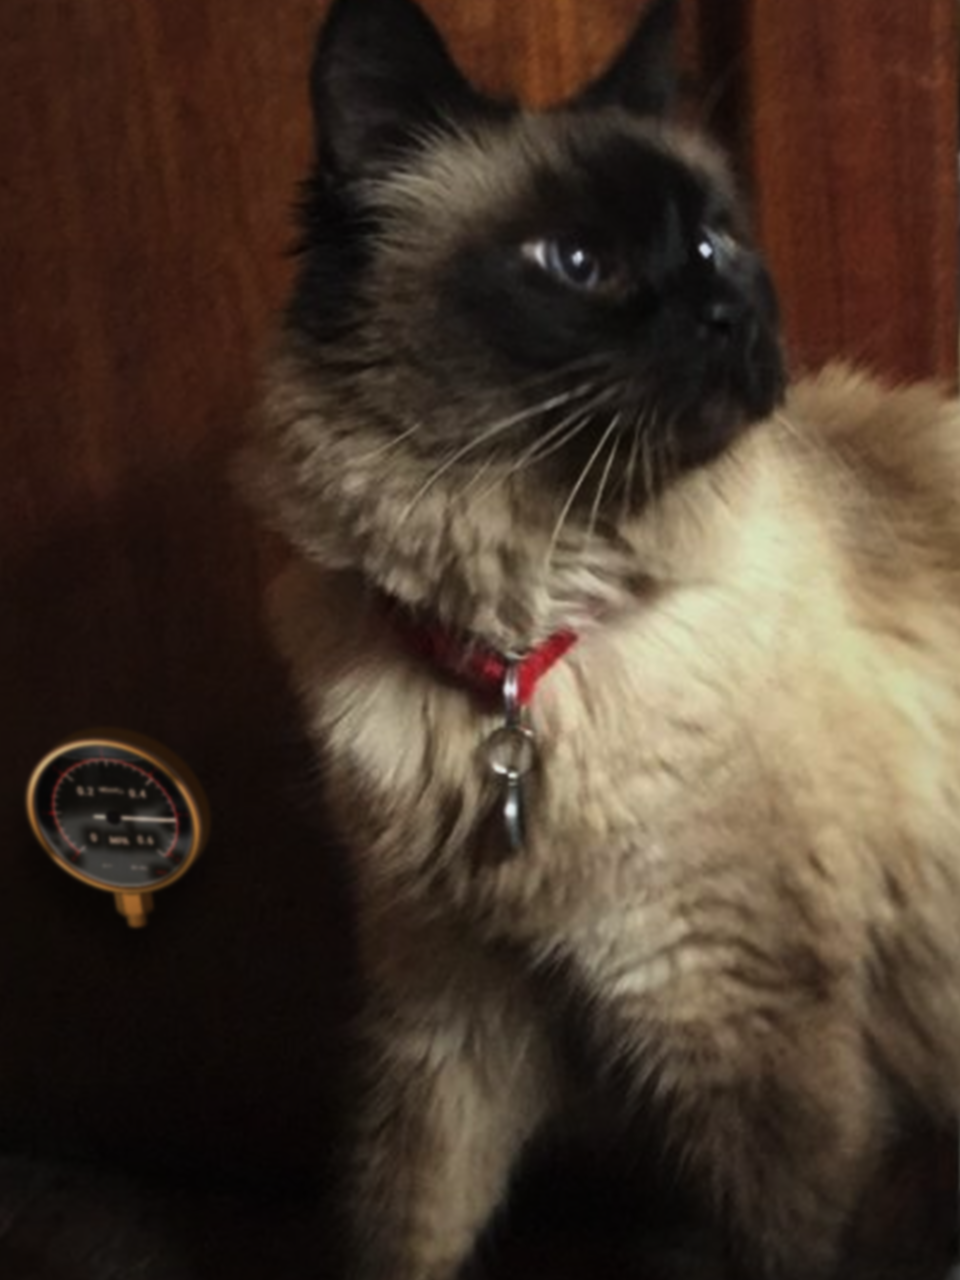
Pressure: MPa 0.5
